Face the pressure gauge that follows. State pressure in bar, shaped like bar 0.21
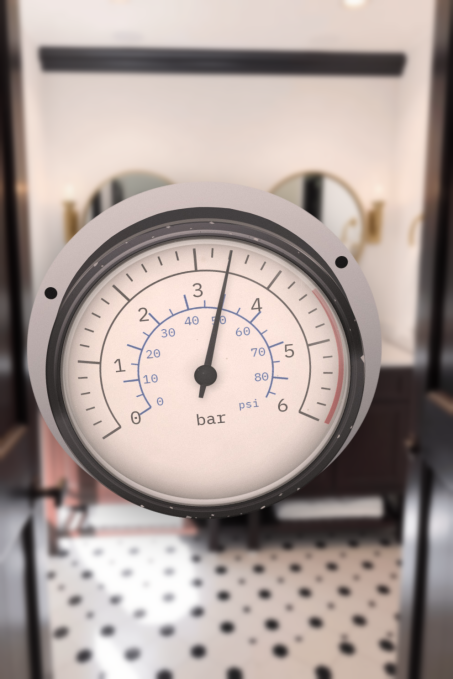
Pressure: bar 3.4
